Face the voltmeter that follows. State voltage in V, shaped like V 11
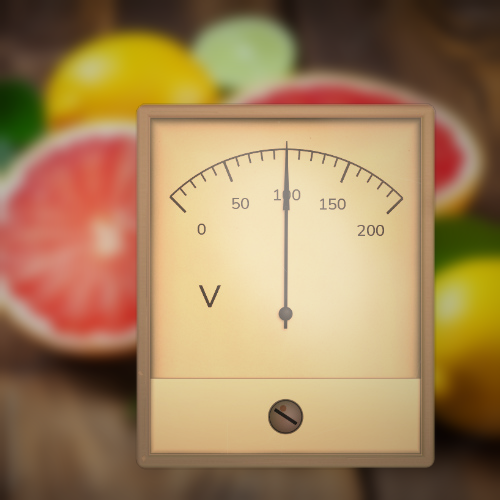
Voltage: V 100
